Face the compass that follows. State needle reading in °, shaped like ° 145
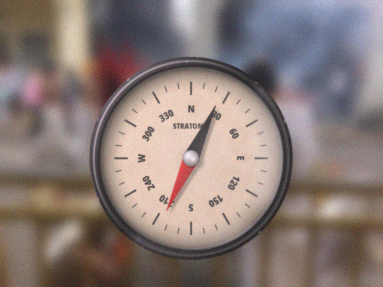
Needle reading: ° 205
